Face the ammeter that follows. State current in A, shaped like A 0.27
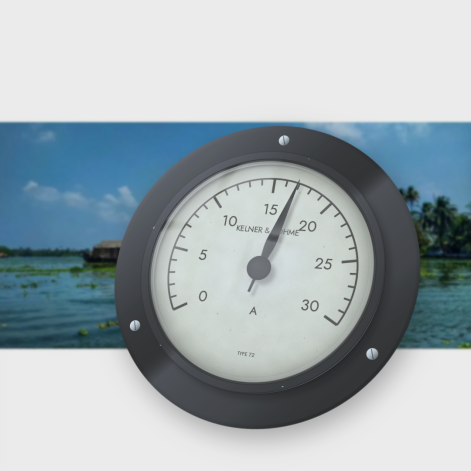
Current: A 17
